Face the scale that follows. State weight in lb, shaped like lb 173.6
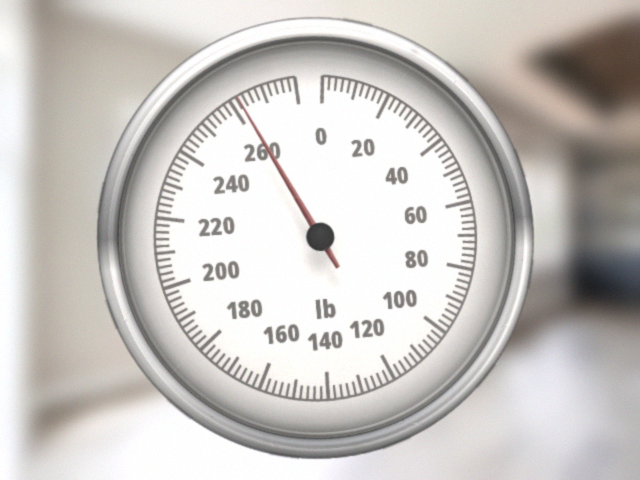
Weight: lb 262
